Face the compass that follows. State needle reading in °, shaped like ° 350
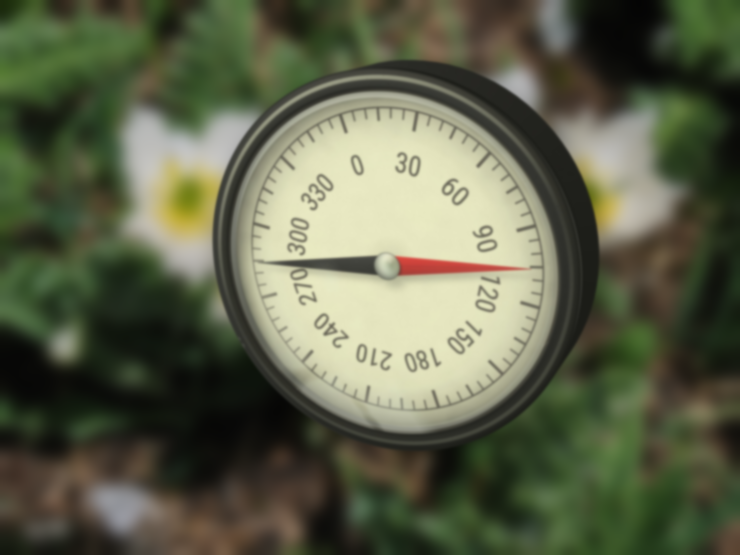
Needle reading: ° 105
